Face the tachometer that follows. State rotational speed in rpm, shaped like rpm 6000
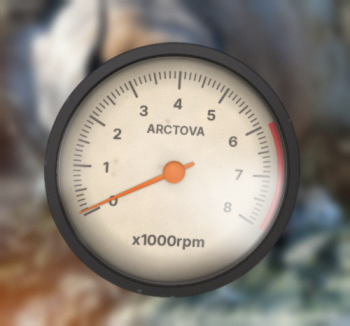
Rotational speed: rpm 100
